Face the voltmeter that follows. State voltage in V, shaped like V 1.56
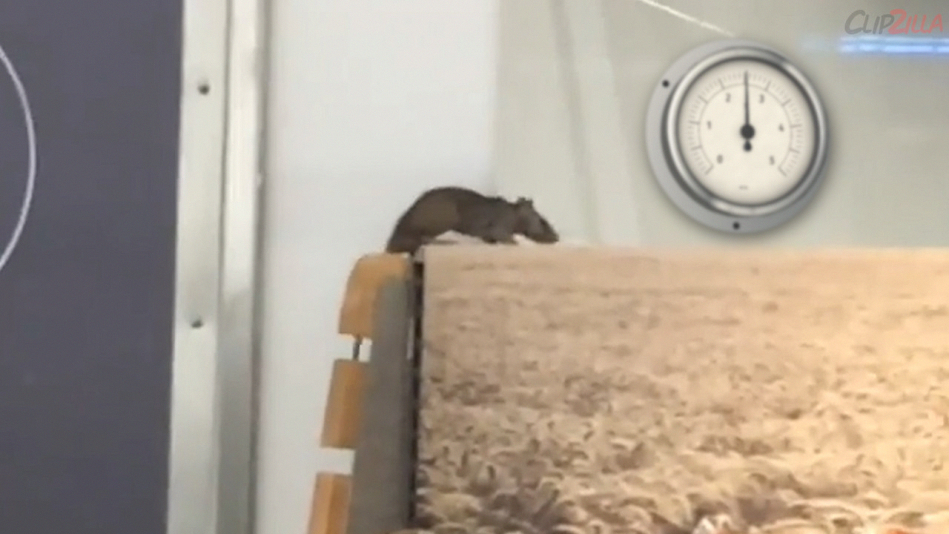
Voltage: V 2.5
